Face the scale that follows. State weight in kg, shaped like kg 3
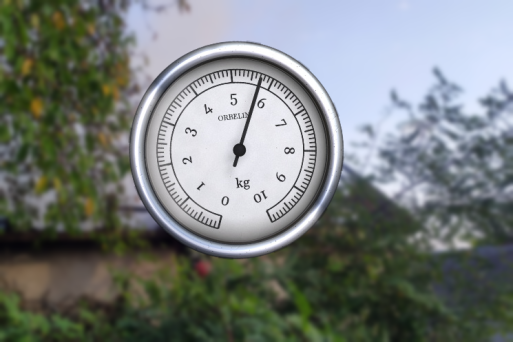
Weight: kg 5.7
